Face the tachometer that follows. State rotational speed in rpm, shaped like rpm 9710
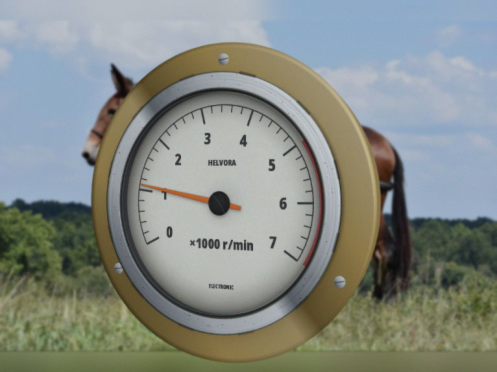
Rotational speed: rpm 1100
